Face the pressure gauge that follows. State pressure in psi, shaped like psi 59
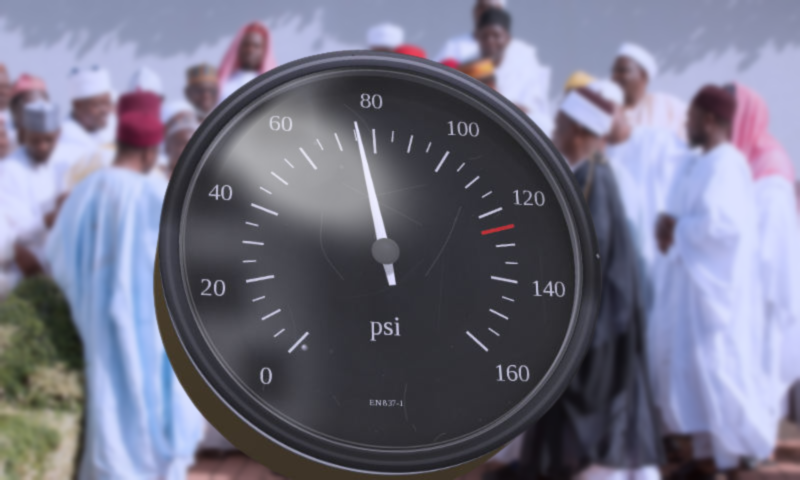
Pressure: psi 75
